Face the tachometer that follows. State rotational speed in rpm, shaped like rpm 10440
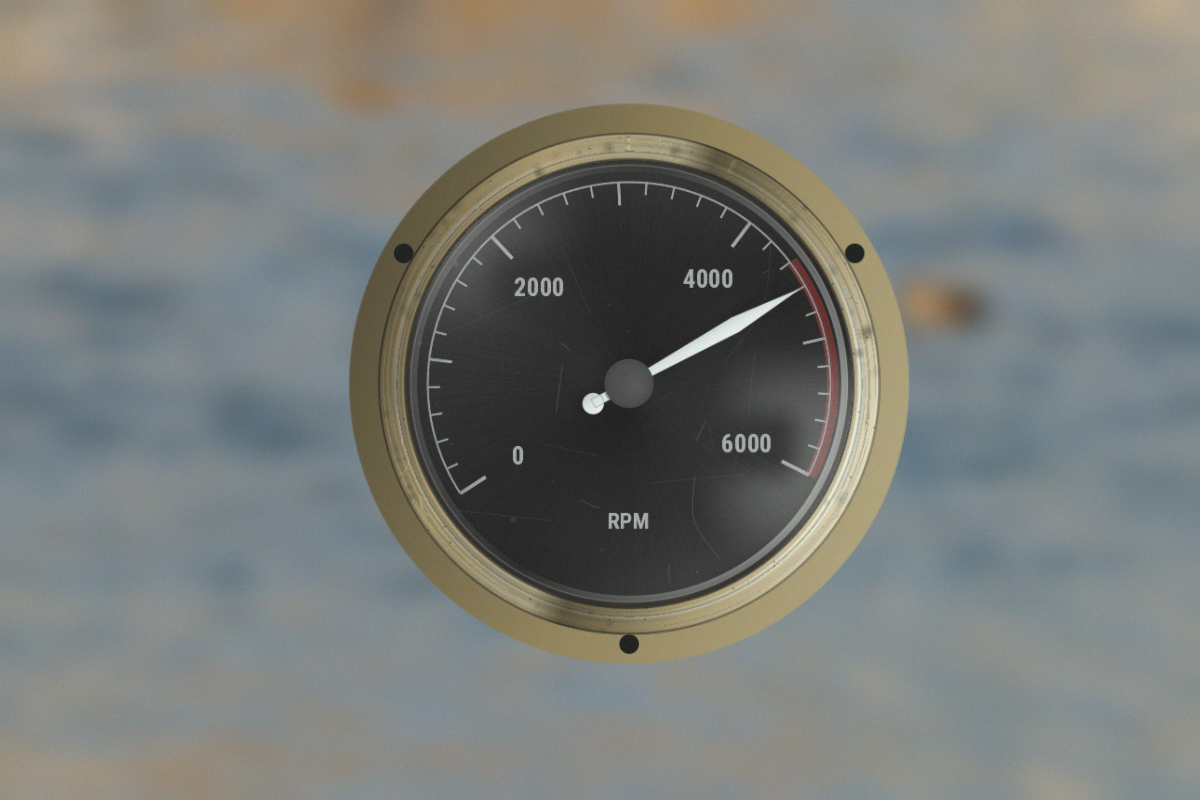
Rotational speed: rpm 4600
